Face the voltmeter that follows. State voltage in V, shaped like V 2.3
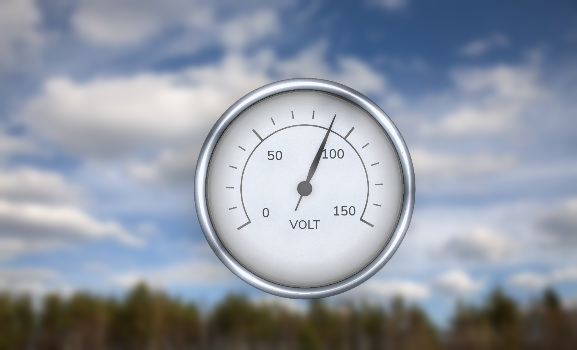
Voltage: V 90
